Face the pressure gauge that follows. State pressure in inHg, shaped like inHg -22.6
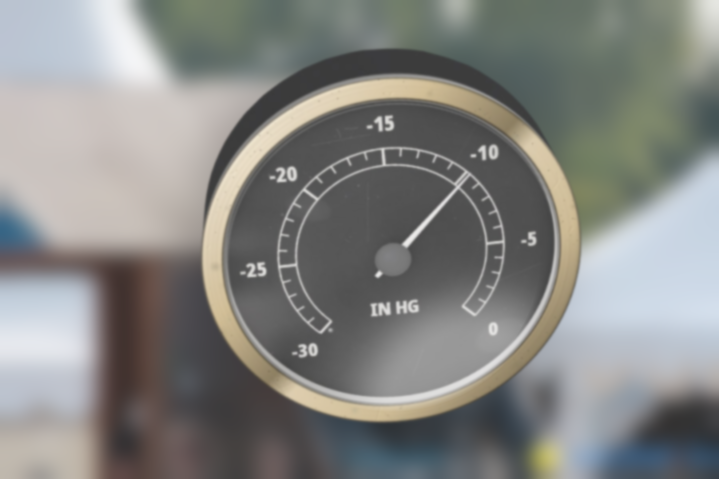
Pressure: inHg -10
